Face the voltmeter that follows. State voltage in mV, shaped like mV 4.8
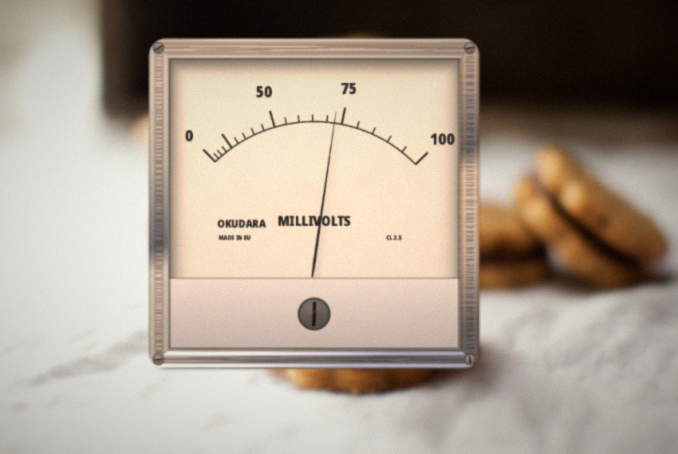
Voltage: mV 72.5
